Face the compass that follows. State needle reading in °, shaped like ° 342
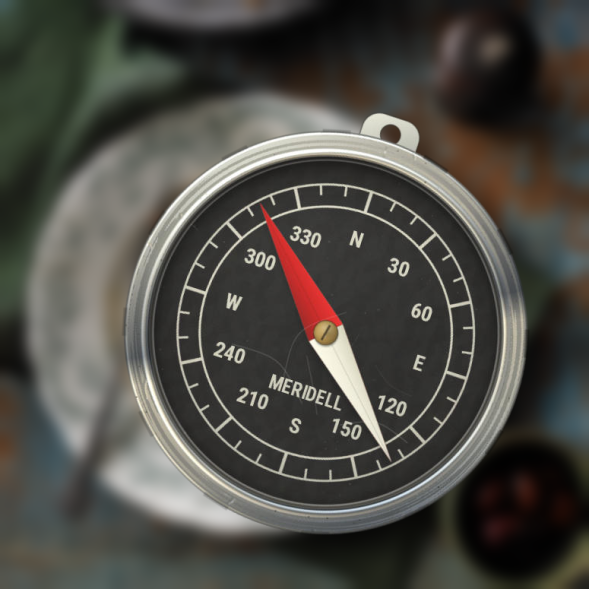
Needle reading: ° 315
